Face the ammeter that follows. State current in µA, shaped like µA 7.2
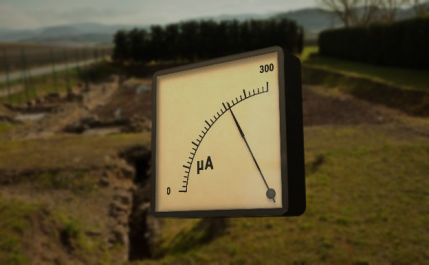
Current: µA 210
